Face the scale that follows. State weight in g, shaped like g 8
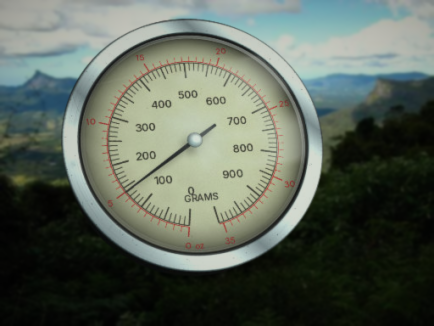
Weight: g 140
